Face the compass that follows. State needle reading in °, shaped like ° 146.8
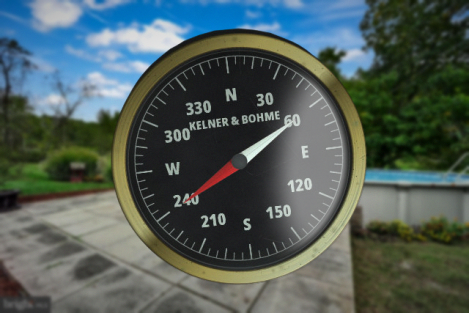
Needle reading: ° 240
